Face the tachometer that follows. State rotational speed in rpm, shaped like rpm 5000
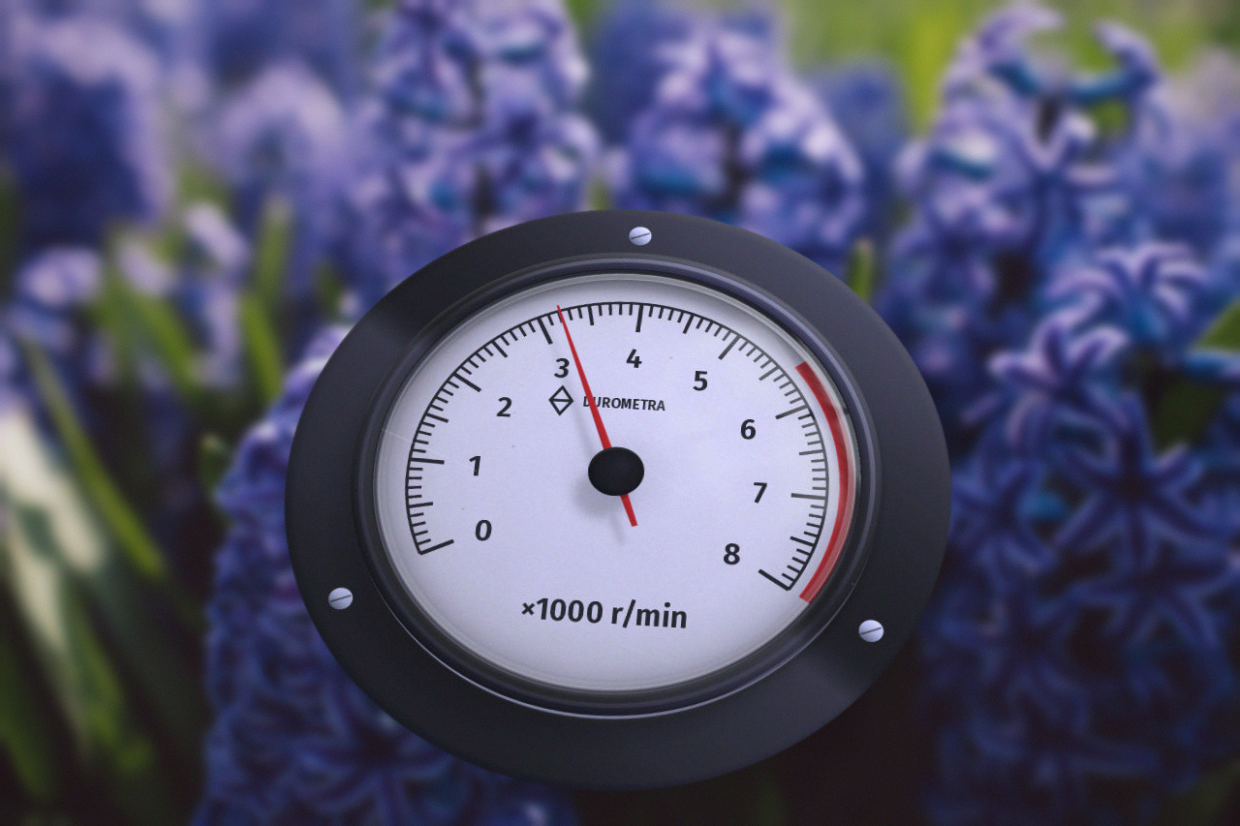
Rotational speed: rpm 3200
